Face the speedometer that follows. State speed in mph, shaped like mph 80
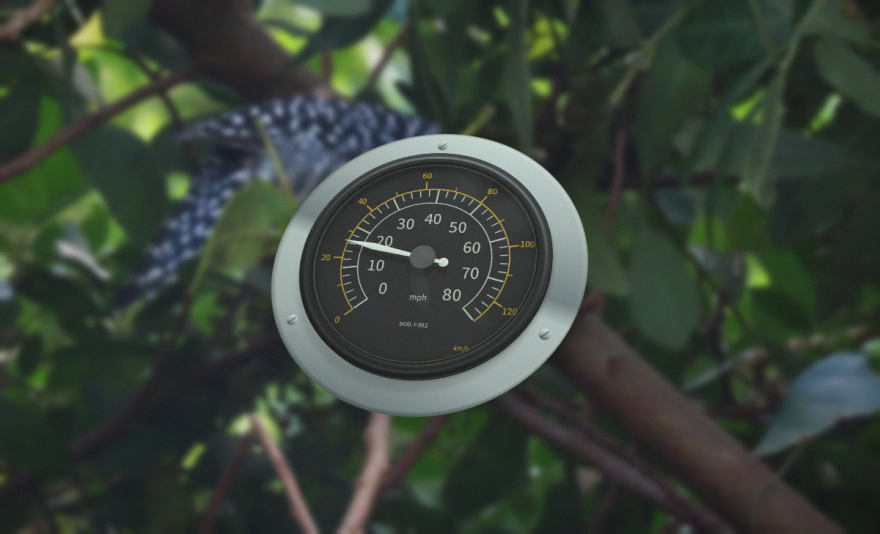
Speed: mph 16
